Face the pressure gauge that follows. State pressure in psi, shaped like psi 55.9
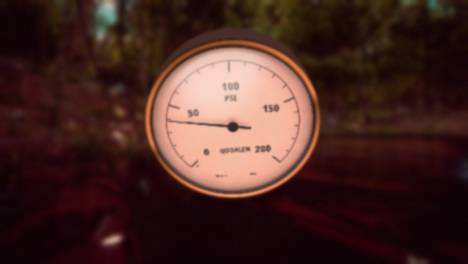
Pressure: psi 40
